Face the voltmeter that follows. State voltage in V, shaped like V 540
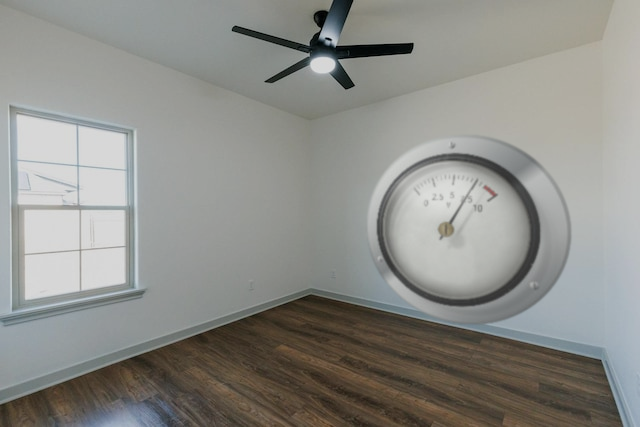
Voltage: V 7.5
